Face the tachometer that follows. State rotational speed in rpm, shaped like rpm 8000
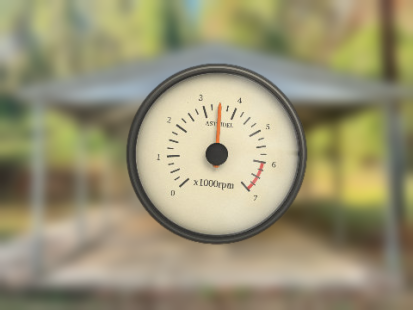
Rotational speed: rpm 3500
